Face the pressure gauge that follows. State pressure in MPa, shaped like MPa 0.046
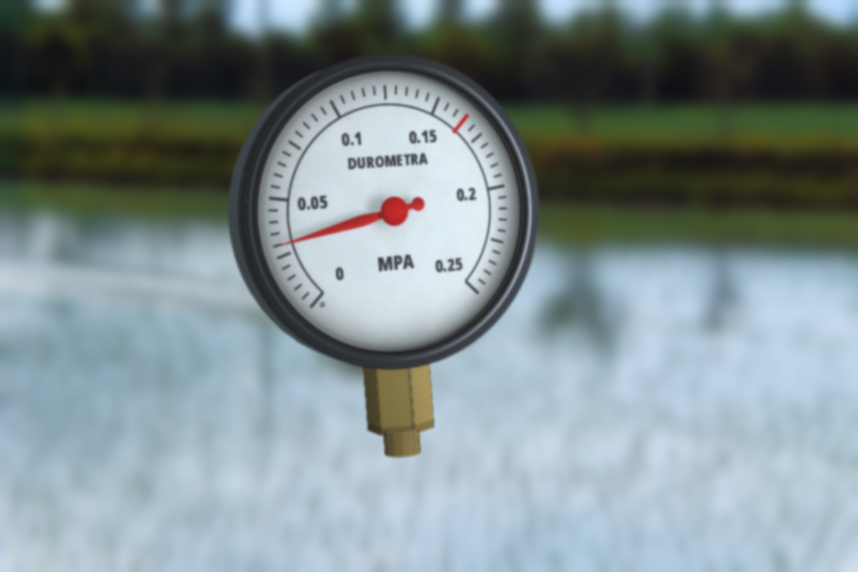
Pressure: MPa 0.03
